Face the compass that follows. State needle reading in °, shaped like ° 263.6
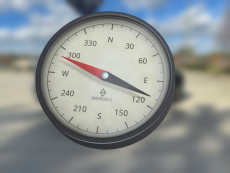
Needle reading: ° 290
